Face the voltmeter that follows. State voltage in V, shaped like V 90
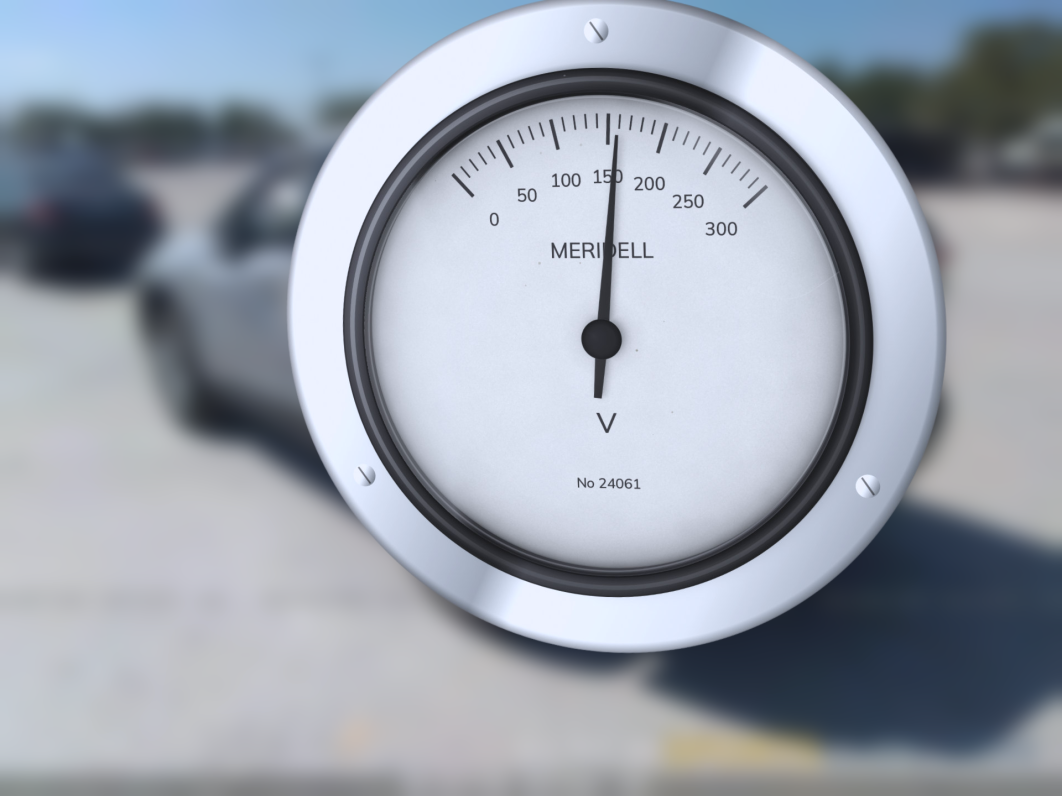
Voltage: V 160
